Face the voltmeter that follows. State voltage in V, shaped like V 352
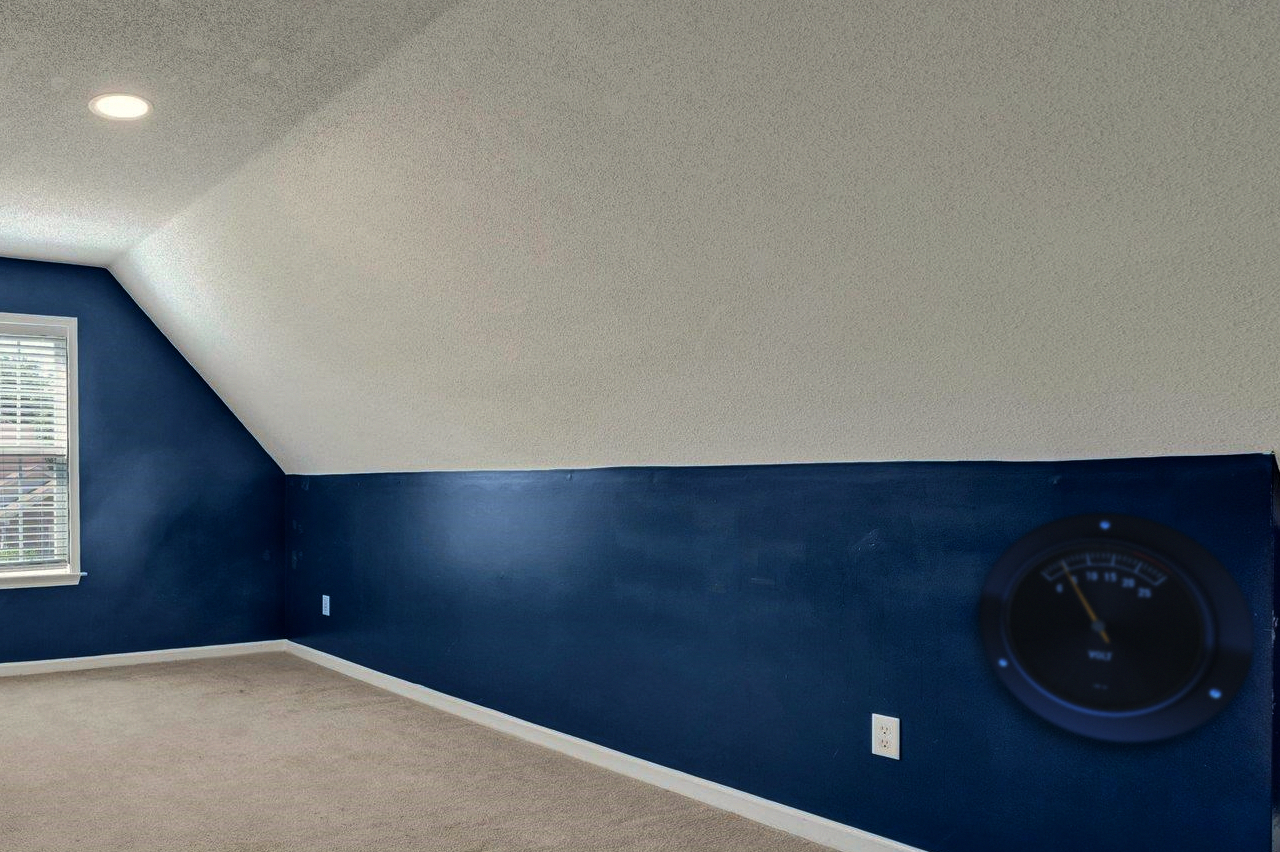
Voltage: V 5
